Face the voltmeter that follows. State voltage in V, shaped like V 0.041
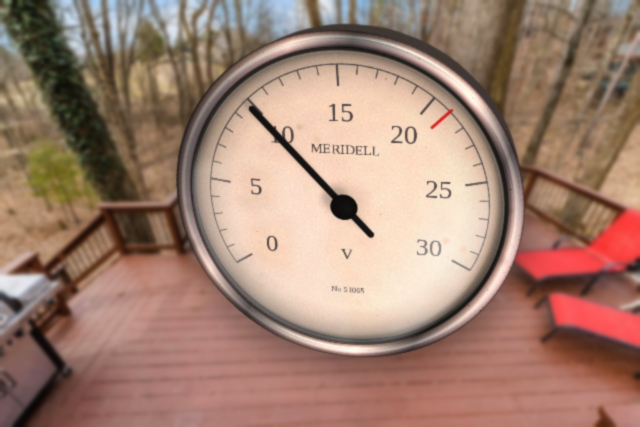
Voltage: V 10
